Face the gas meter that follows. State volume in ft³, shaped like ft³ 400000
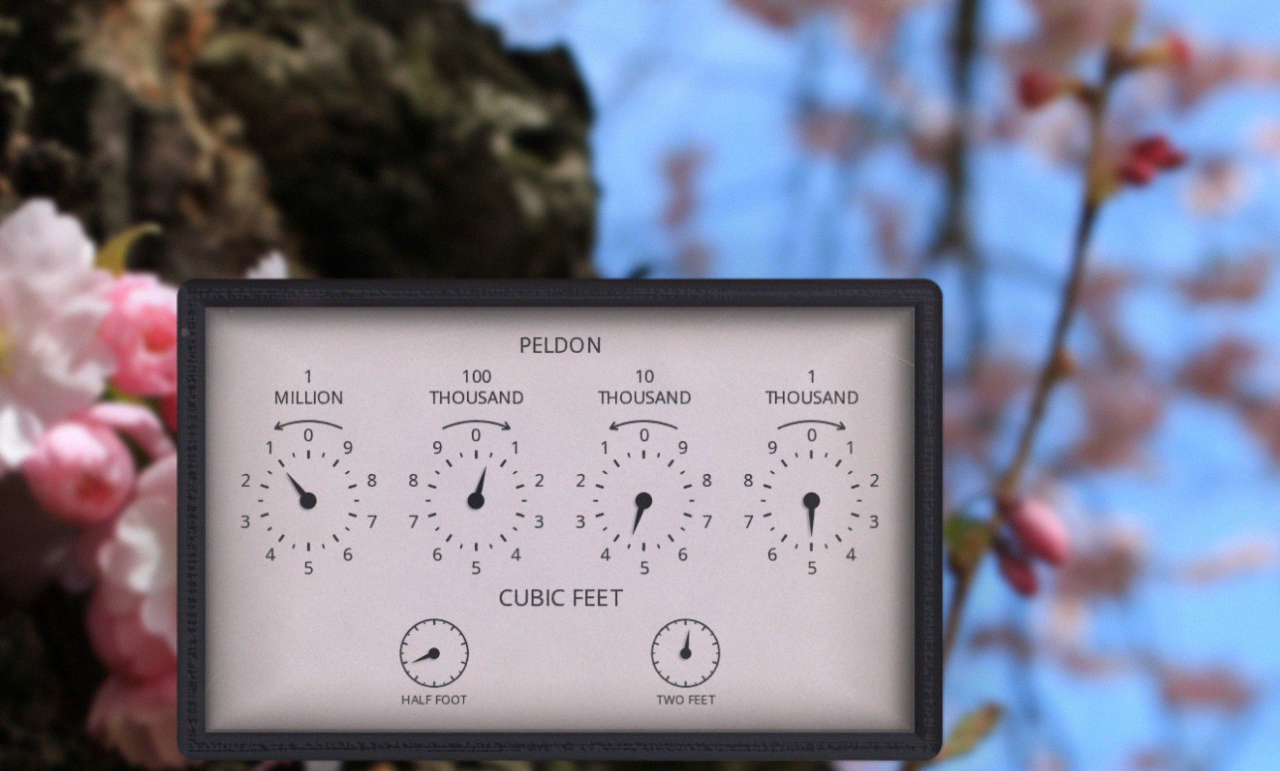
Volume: ft³ 104500
